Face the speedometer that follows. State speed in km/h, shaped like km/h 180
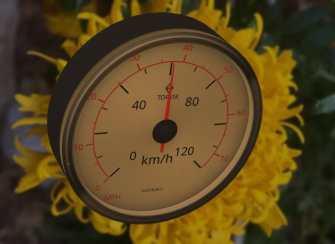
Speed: km/h 60
